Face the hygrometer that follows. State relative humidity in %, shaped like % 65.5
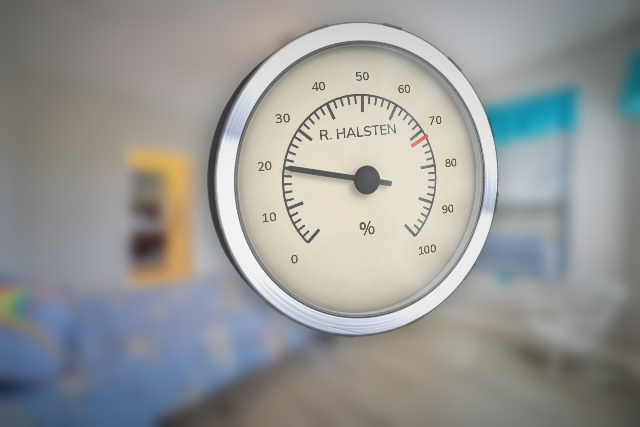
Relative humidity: % 20
